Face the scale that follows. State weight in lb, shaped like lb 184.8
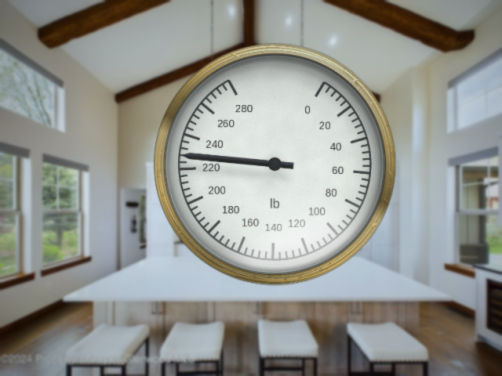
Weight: lb 228
